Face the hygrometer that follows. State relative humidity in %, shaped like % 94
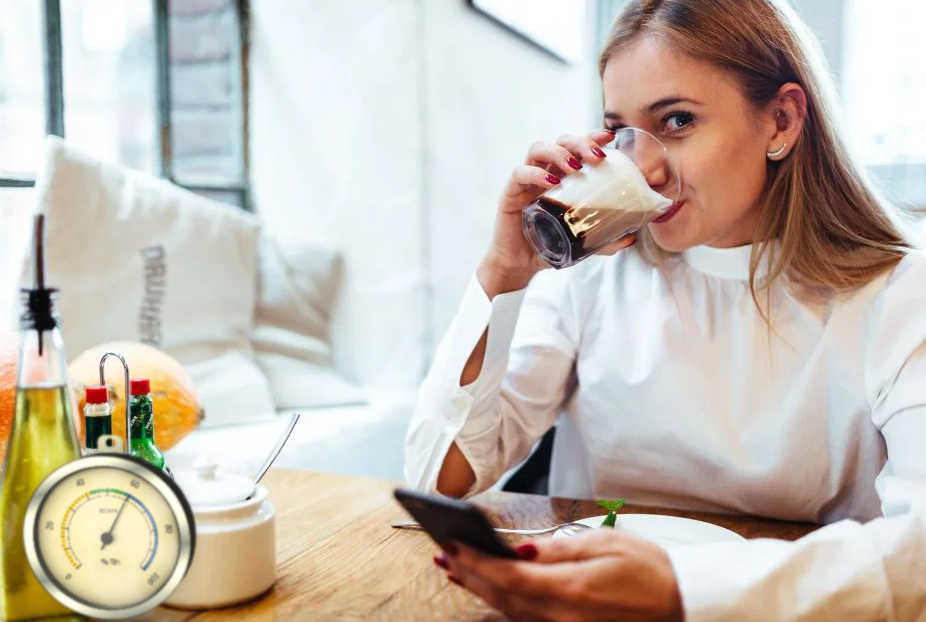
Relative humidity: % 60
